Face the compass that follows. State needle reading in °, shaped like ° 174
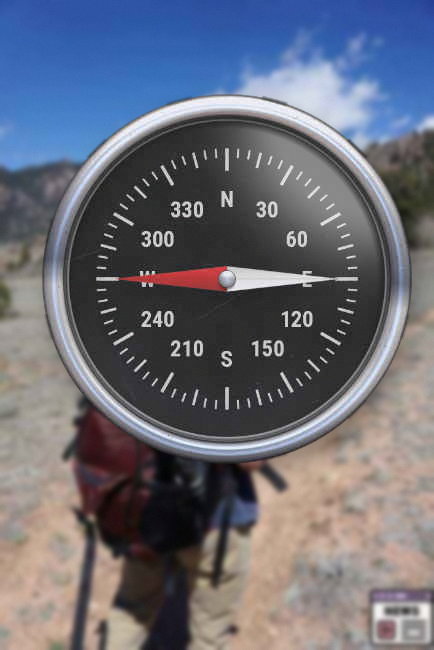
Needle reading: ° 270
